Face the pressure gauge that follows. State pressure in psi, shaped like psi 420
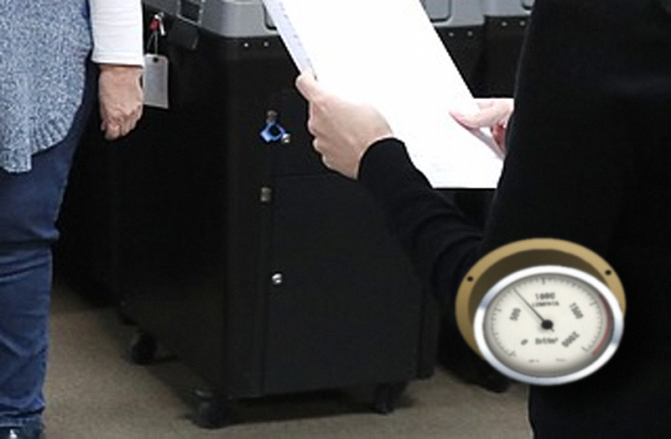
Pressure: psi 750
